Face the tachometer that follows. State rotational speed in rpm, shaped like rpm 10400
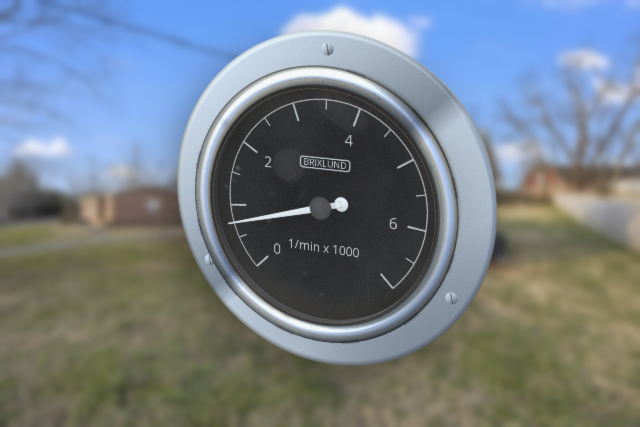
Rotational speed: rpm 750
